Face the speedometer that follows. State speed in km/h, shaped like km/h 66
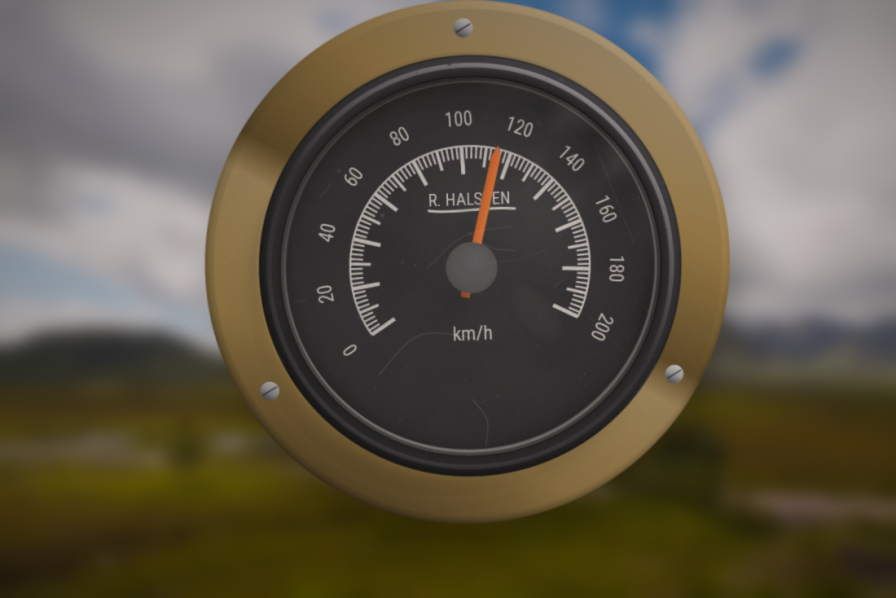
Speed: km/h 114
